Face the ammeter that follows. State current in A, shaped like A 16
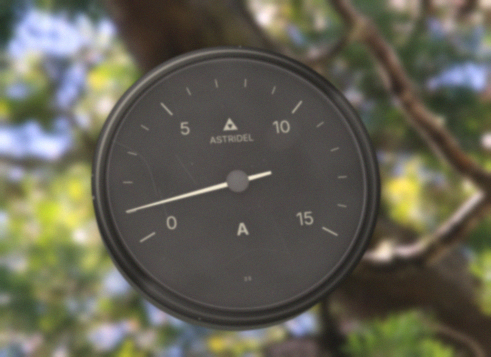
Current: A 1
